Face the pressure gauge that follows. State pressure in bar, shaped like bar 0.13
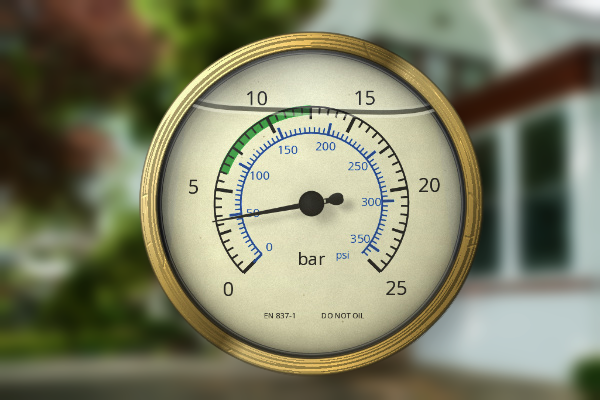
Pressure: bar 3.25
